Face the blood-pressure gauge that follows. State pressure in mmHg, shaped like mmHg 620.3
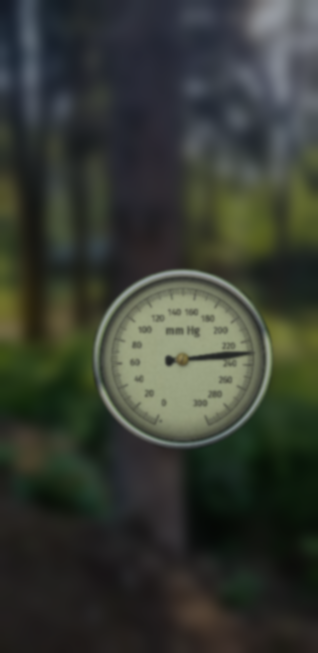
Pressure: mmHg 230
